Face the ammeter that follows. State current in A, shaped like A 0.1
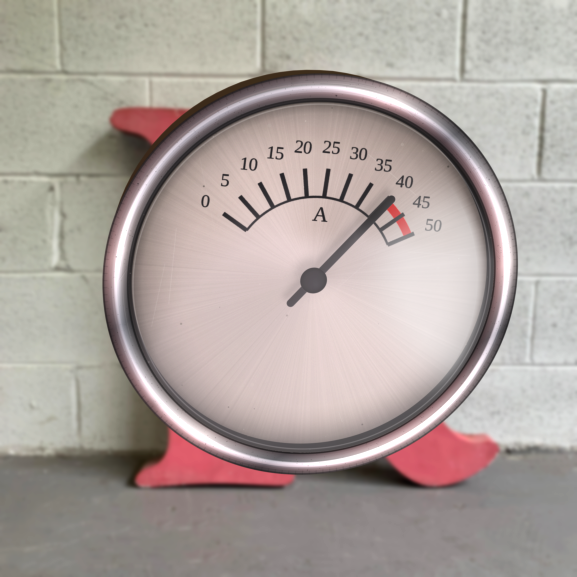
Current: A 40
